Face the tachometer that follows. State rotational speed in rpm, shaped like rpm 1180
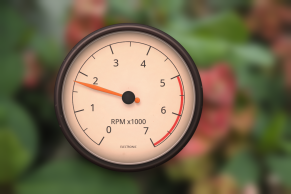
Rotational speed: rpm 1750
